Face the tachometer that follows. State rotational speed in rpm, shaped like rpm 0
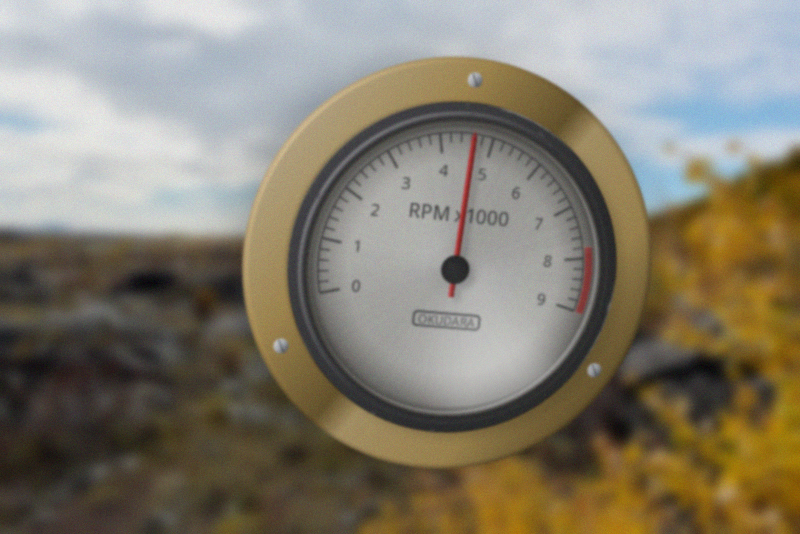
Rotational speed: rpm 4600
